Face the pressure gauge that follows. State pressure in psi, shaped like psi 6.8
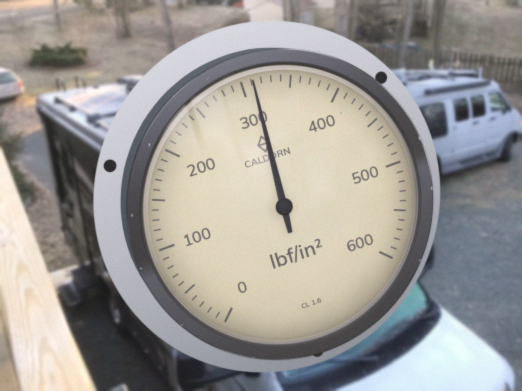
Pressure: psi 310
